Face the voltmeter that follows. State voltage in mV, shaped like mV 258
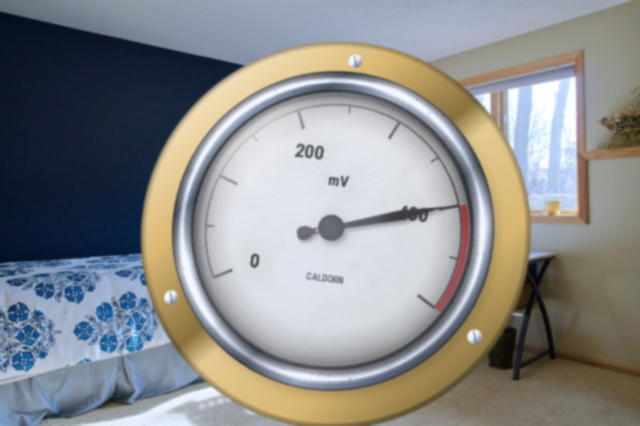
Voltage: mV 400
